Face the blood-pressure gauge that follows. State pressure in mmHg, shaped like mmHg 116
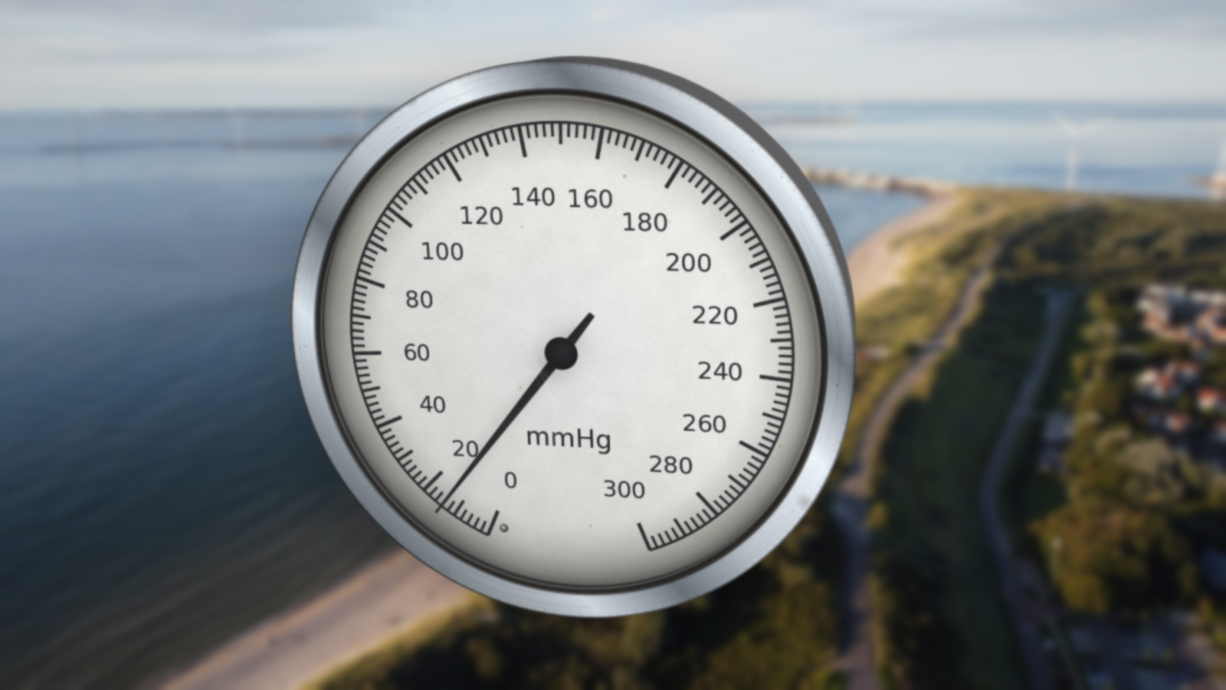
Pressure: mmHg 14
